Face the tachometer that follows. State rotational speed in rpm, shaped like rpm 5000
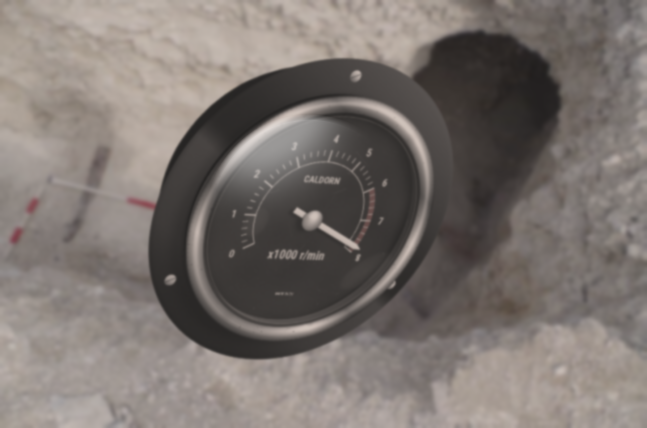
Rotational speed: rpm 7800
